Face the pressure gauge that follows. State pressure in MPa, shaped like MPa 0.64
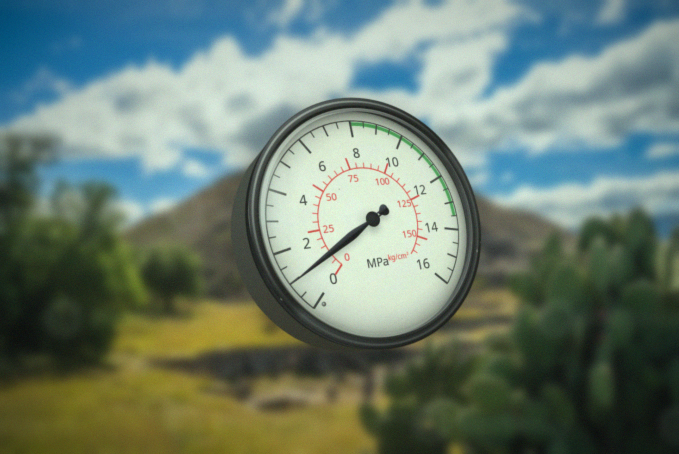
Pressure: MPa 1
